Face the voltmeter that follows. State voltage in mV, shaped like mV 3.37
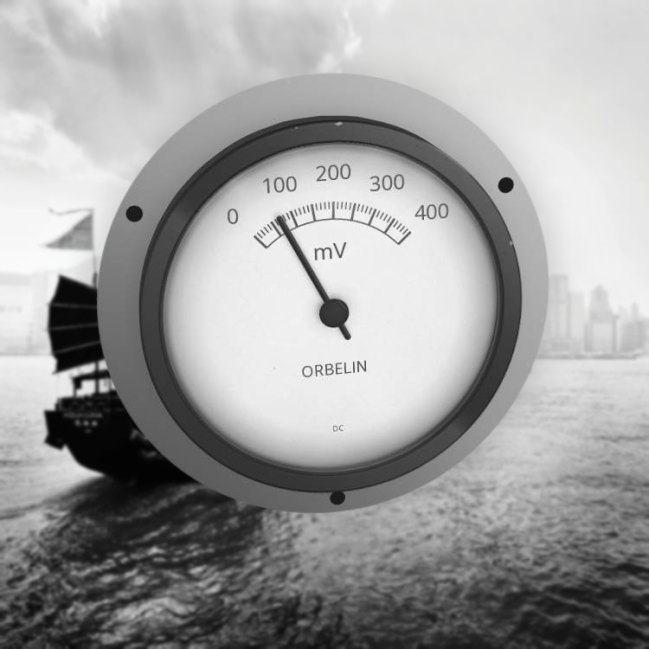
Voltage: mV 70
